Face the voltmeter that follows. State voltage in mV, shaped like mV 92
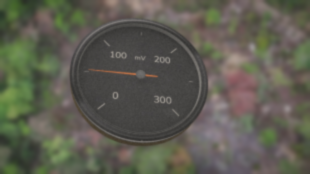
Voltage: mV 50
